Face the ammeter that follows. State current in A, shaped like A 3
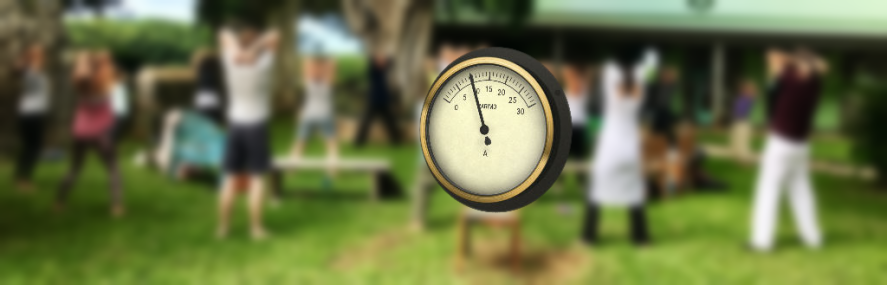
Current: A 10
